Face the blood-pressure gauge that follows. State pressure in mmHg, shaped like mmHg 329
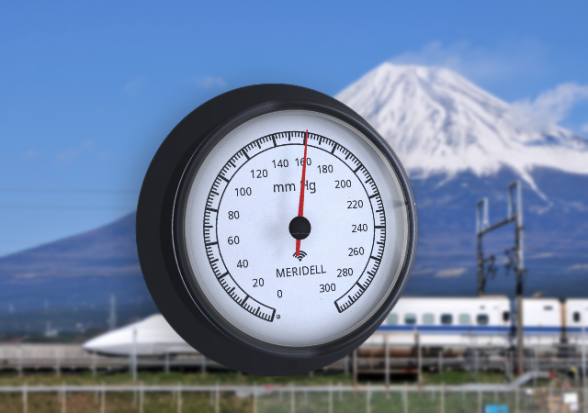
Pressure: mmHg 160
